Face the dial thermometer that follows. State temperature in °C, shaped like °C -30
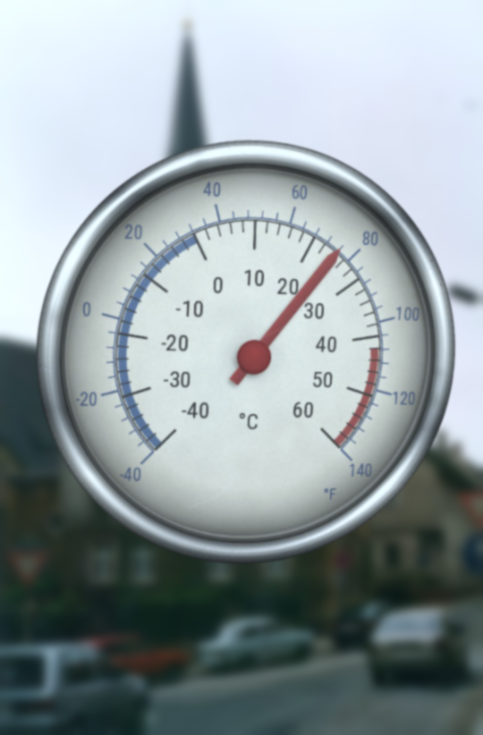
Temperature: °C 24
